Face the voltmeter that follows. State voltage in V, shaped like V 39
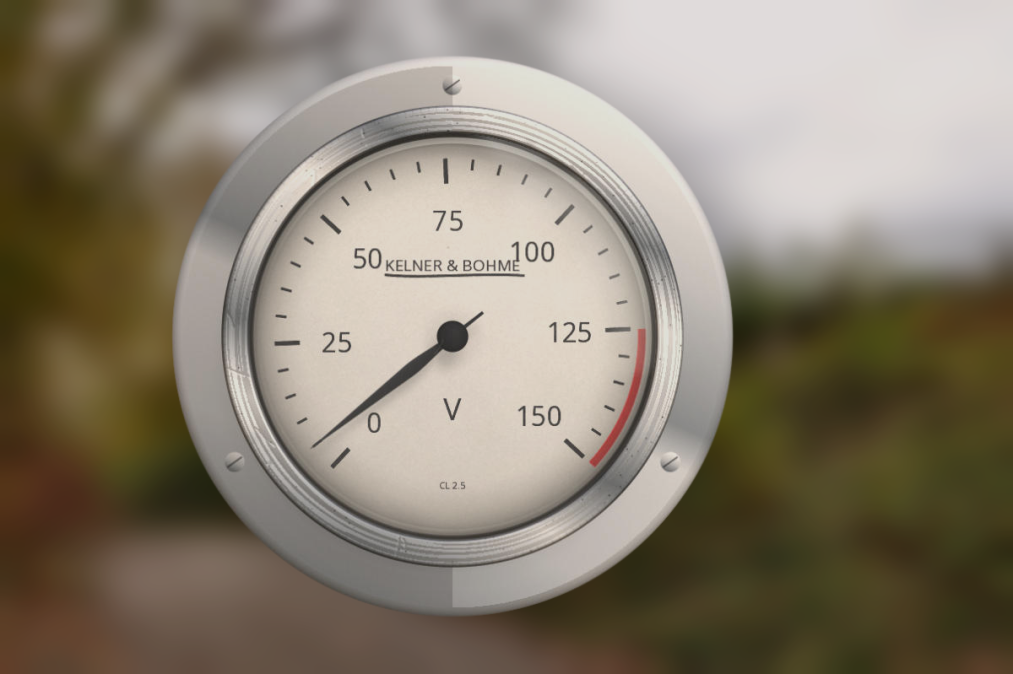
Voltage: V 5
